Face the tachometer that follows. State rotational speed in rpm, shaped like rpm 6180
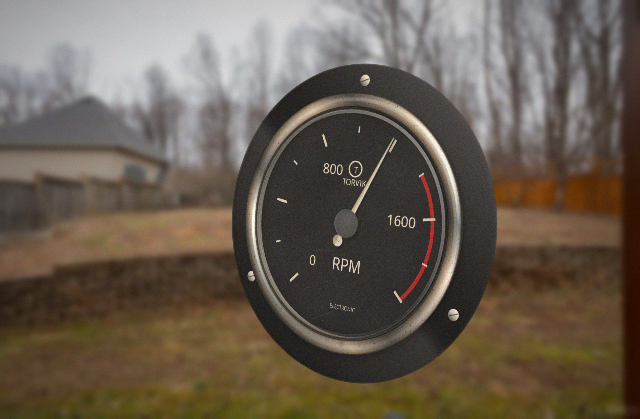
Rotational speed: rpm 1200
